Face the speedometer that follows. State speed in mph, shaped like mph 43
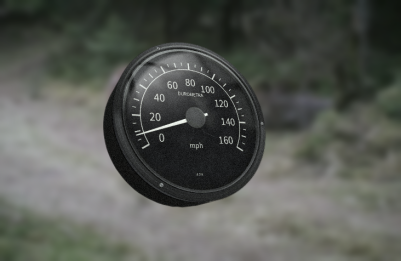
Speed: mph 7.5
